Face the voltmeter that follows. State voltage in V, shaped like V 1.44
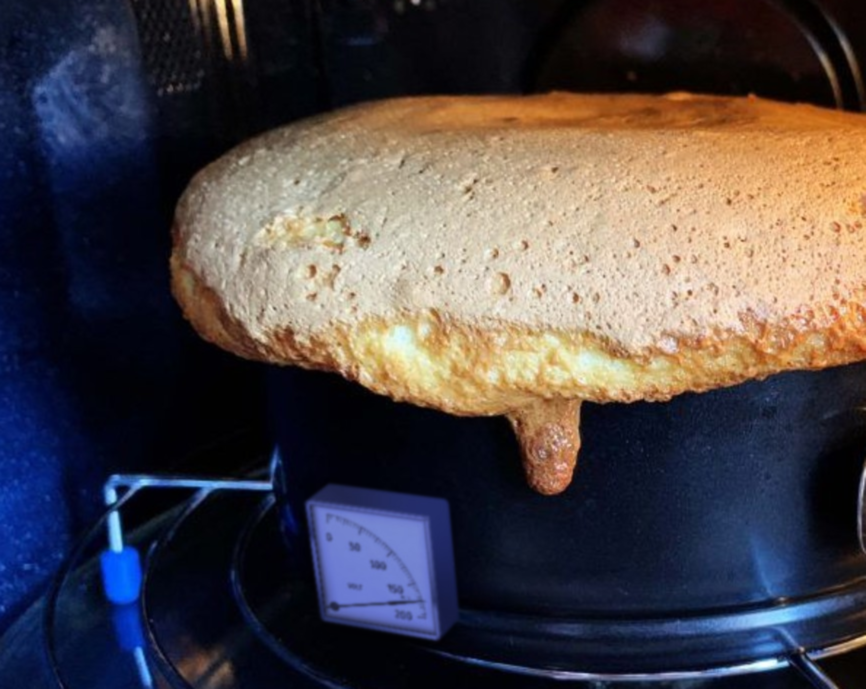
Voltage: V 175
